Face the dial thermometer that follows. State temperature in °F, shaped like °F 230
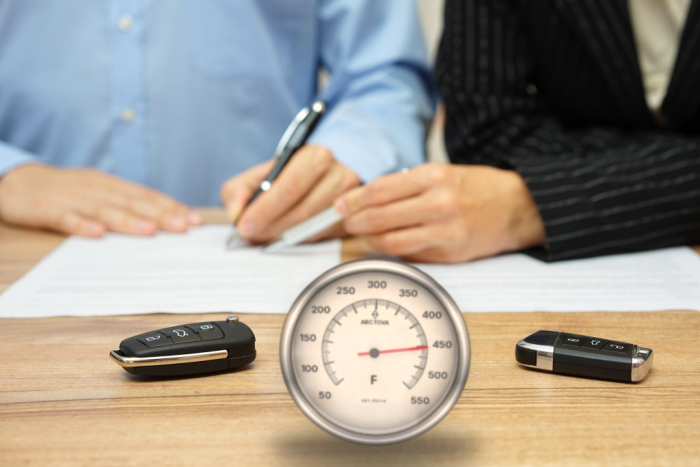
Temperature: °F 450
